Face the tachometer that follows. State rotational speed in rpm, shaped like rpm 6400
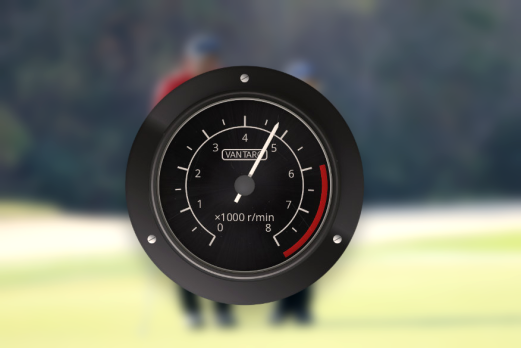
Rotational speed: rpm 4750
